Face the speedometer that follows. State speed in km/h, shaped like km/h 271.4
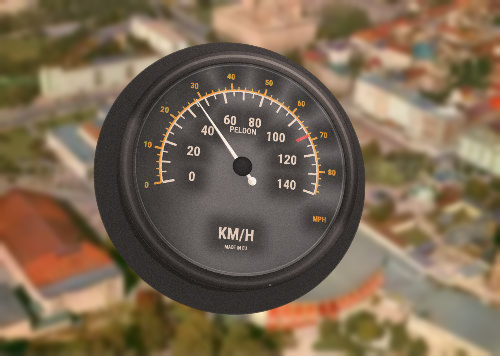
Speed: km/h 45
